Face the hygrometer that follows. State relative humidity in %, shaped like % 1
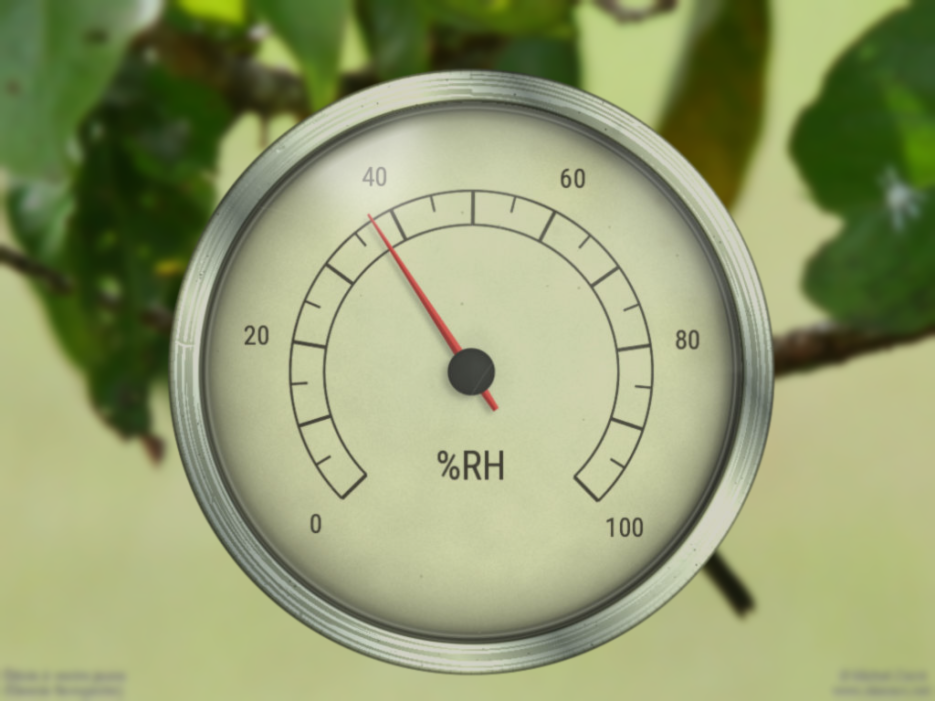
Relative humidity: % 37.5
